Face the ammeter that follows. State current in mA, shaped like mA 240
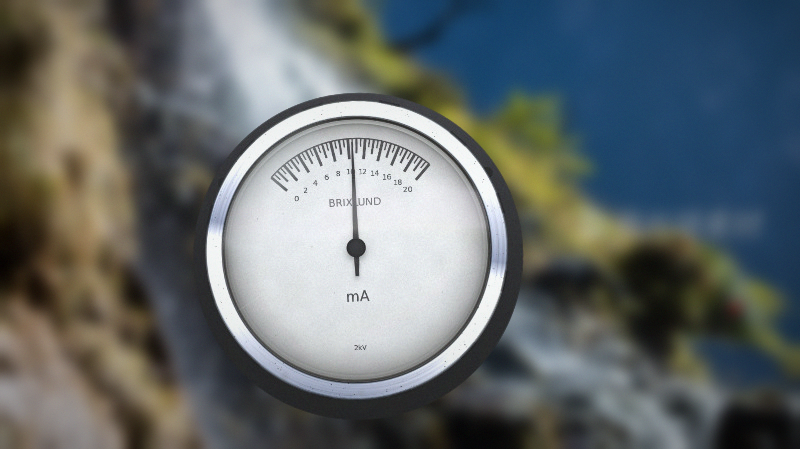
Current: mA 10.5
